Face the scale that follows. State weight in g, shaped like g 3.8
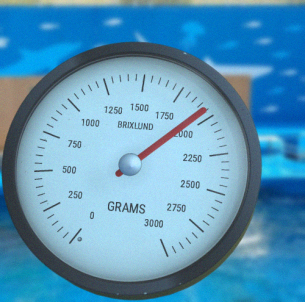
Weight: g 1950
